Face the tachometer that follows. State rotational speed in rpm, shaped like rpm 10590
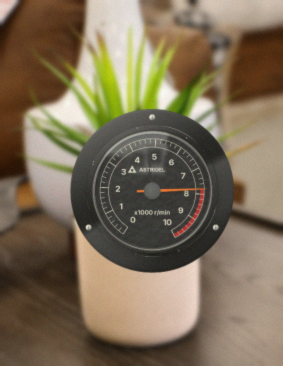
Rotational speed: rpm 7800
